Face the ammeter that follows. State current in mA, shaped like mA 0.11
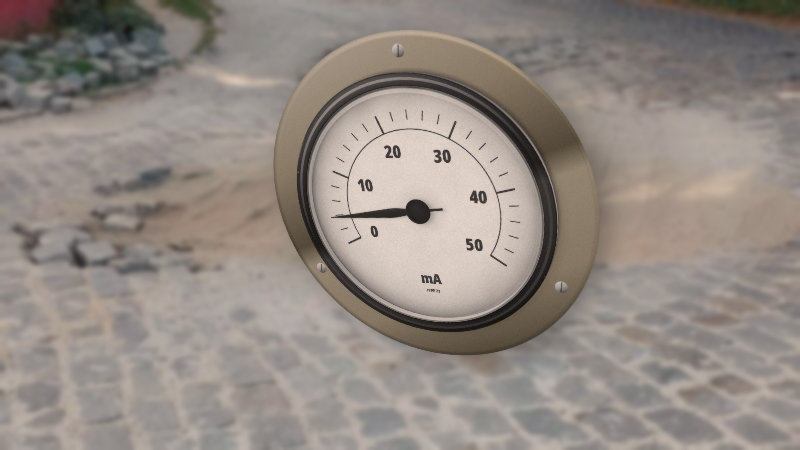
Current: mA 4
